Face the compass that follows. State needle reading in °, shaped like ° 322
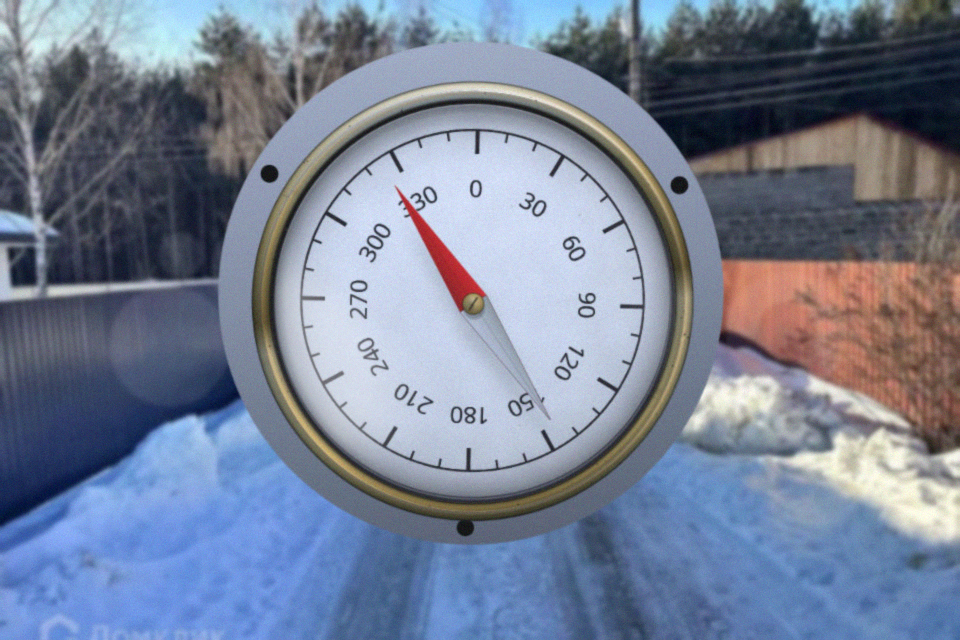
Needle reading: ° 325
